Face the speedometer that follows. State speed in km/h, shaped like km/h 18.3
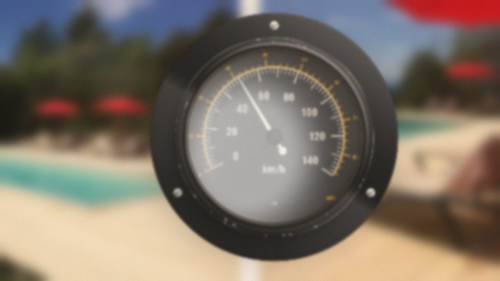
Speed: km/h 50
